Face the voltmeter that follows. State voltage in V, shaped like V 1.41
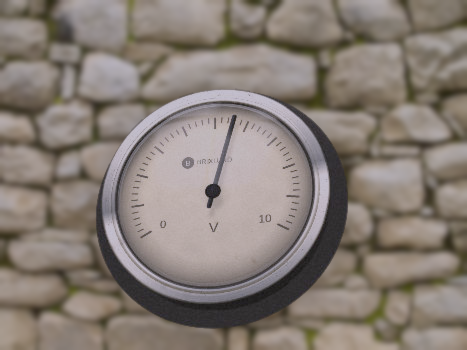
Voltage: V 5.6
